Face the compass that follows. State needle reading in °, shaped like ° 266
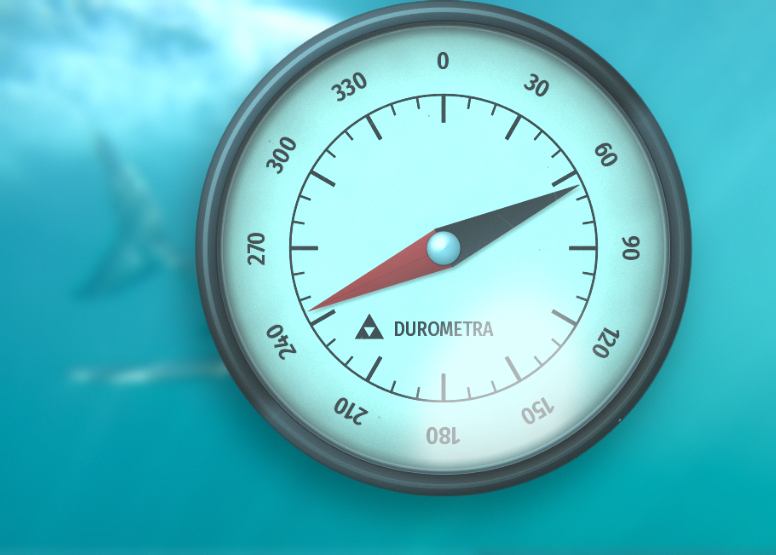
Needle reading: ° 245
